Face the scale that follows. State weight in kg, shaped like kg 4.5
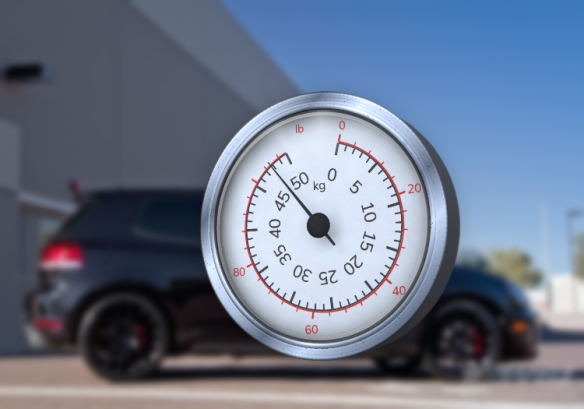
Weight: kg 48
